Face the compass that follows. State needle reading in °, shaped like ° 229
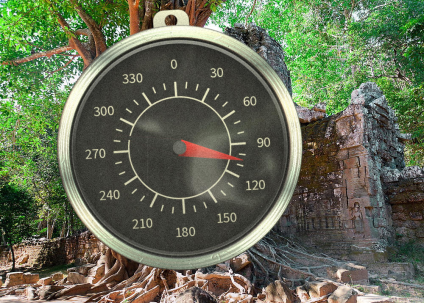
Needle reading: ° 105
